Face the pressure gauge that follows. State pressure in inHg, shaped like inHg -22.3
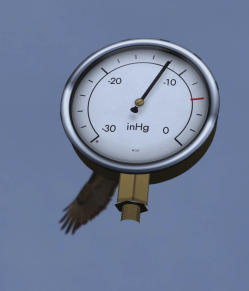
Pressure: inHg -12
